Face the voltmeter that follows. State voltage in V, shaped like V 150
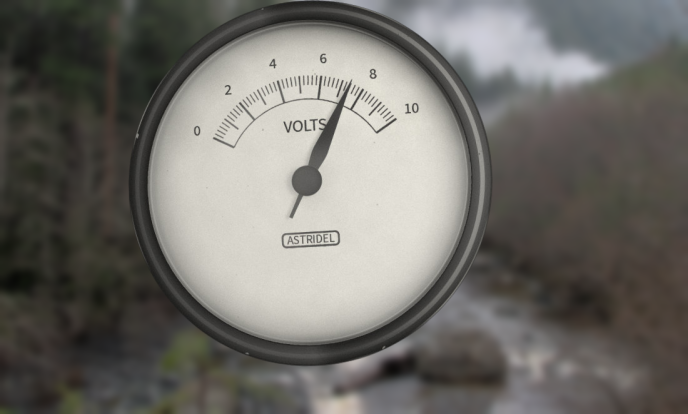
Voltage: V 7.4
